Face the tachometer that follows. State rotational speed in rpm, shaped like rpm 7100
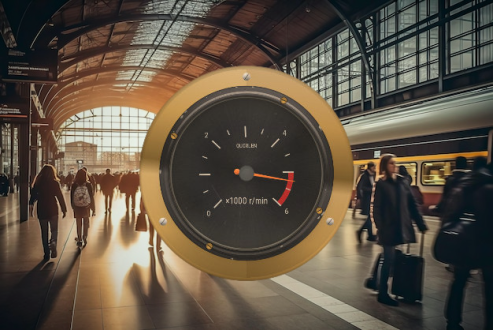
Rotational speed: rpm 5250
